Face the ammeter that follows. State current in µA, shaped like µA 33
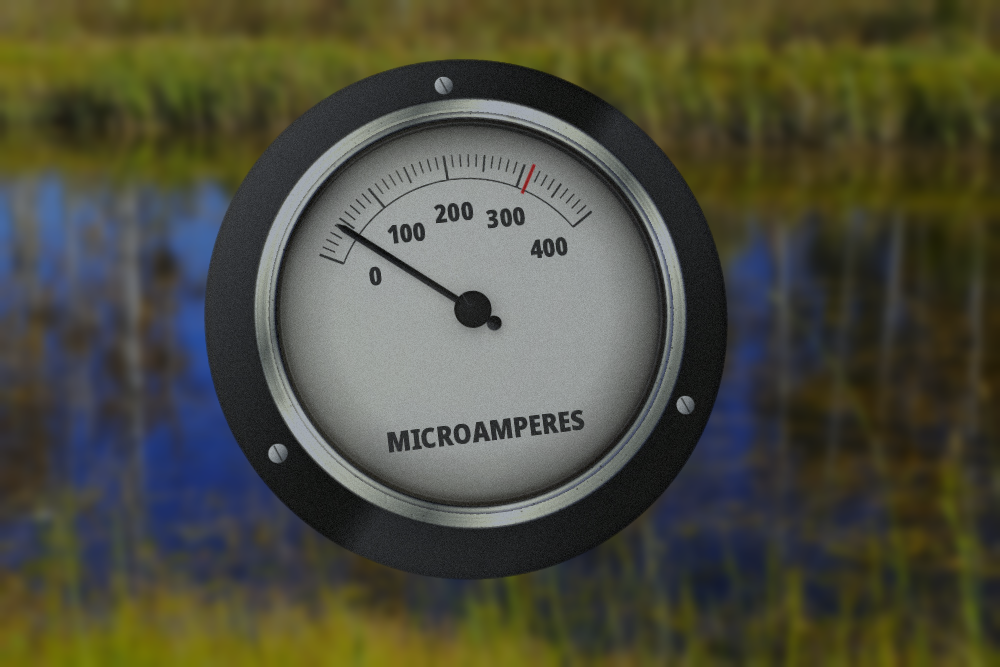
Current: µA 40
